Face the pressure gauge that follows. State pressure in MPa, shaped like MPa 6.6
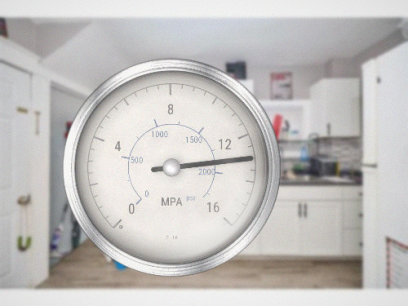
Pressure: MPa 13
